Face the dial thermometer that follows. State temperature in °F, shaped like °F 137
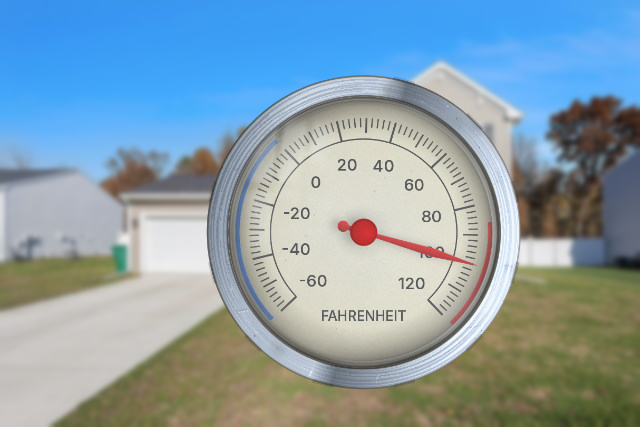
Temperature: °F 100
